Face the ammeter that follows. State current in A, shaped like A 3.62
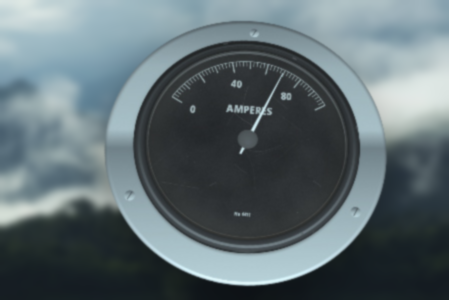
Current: A 70
